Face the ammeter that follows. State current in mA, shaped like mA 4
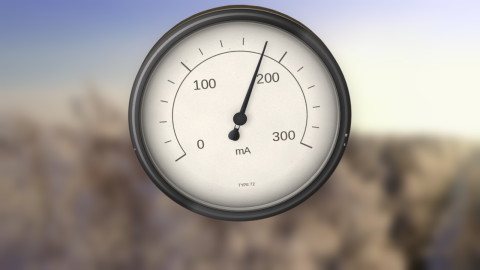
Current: mA 180
